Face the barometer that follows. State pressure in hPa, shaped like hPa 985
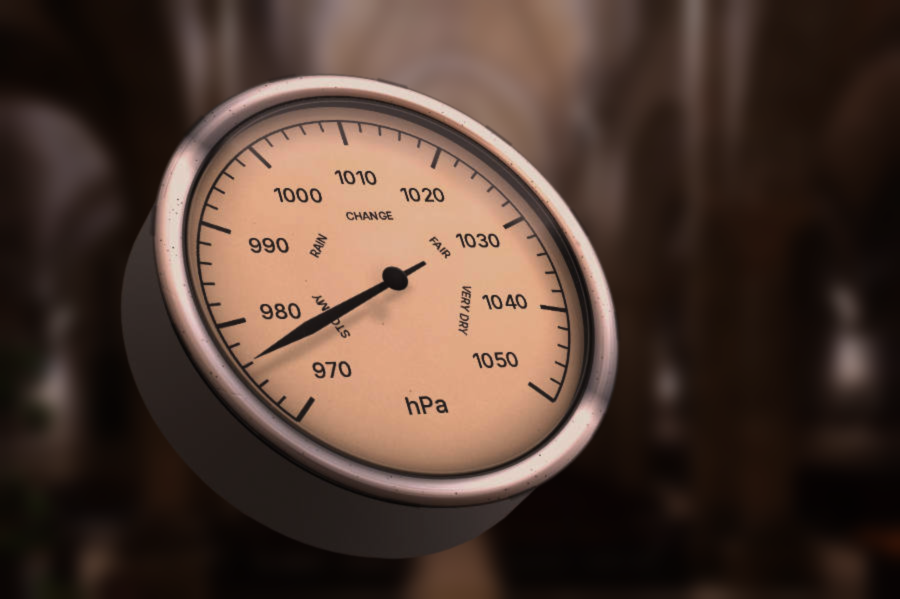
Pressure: hPa 976
